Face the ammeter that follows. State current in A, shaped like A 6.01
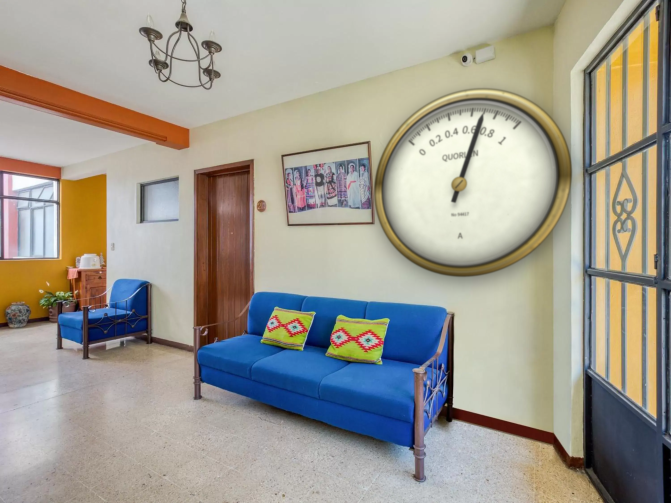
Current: A 0.7
